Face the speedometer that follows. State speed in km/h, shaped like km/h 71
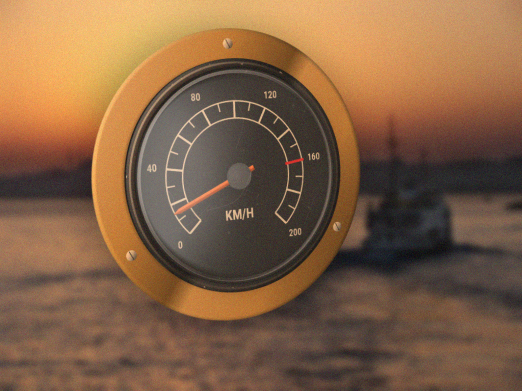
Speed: km/h 15
